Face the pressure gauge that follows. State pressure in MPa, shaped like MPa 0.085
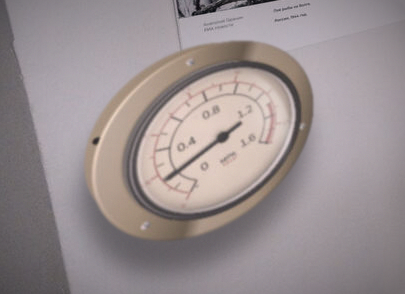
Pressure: MPa 0.2
